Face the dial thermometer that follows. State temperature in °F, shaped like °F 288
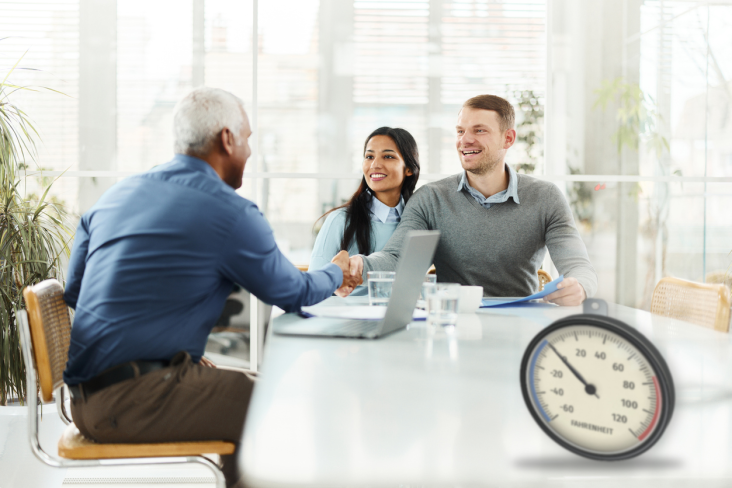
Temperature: °F 0
